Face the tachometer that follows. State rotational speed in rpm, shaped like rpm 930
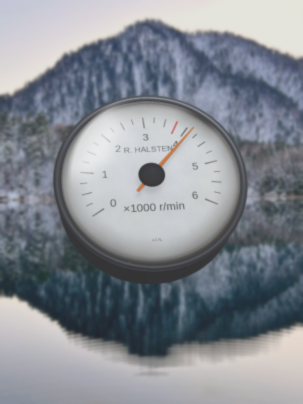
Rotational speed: rpm 4125
